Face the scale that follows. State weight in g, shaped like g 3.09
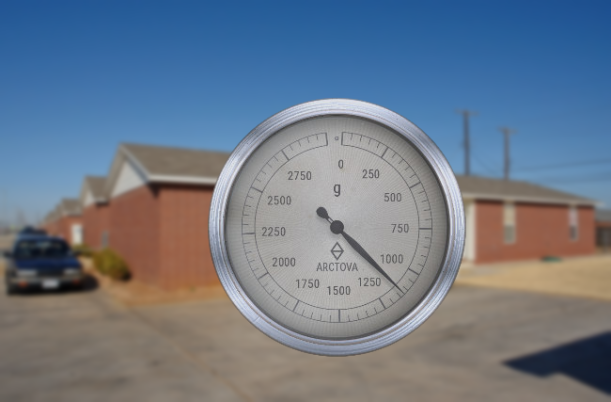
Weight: g 1125
